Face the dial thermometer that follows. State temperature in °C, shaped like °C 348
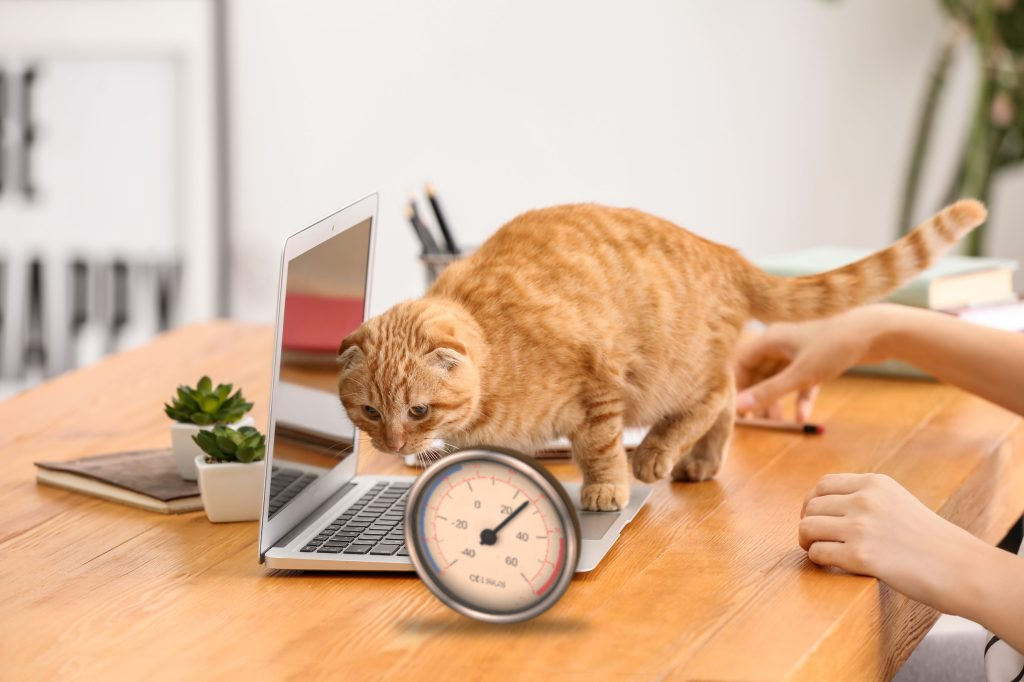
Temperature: °C 25
